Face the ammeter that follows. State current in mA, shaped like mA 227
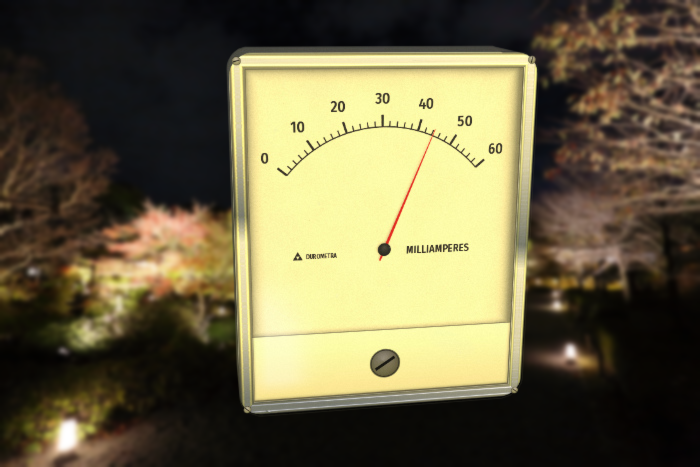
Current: mA 44
